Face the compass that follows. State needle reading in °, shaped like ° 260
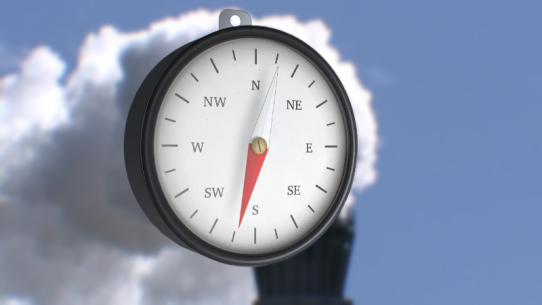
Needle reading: ° 195
